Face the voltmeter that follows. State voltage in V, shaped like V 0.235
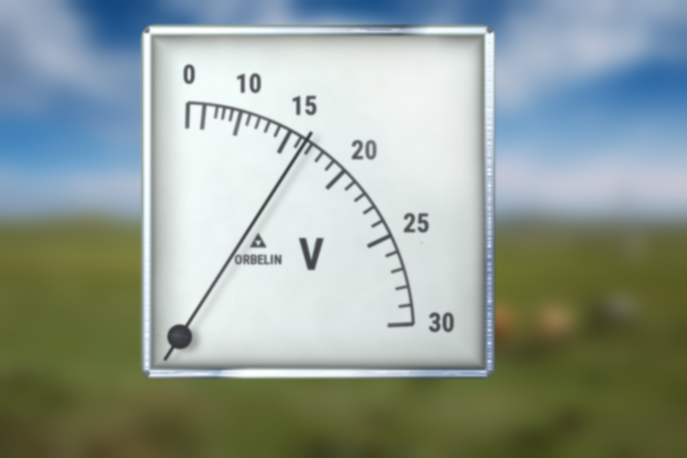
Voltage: V 16.5
